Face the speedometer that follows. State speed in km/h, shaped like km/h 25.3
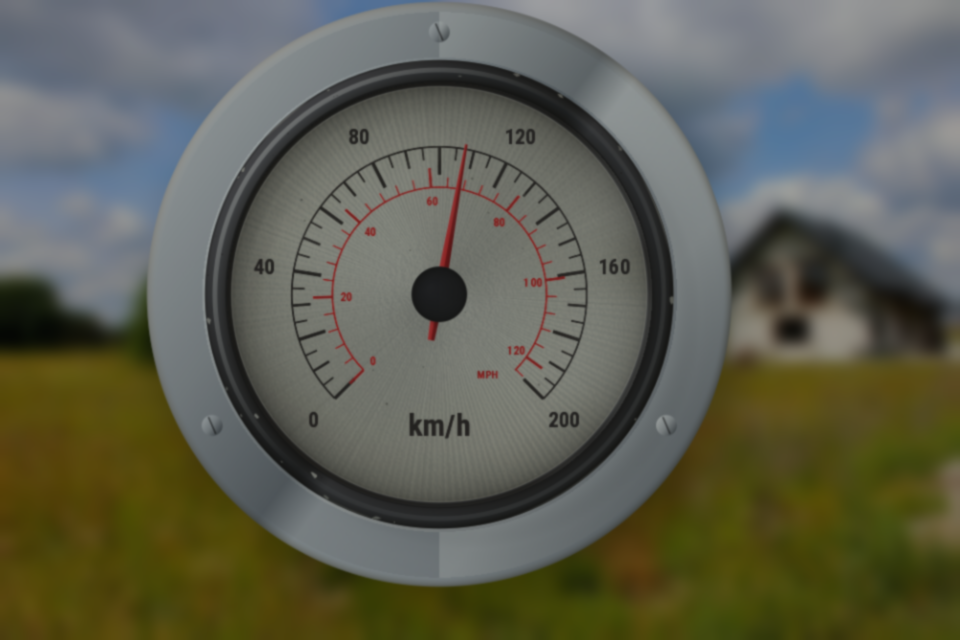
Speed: km/h 107.5
